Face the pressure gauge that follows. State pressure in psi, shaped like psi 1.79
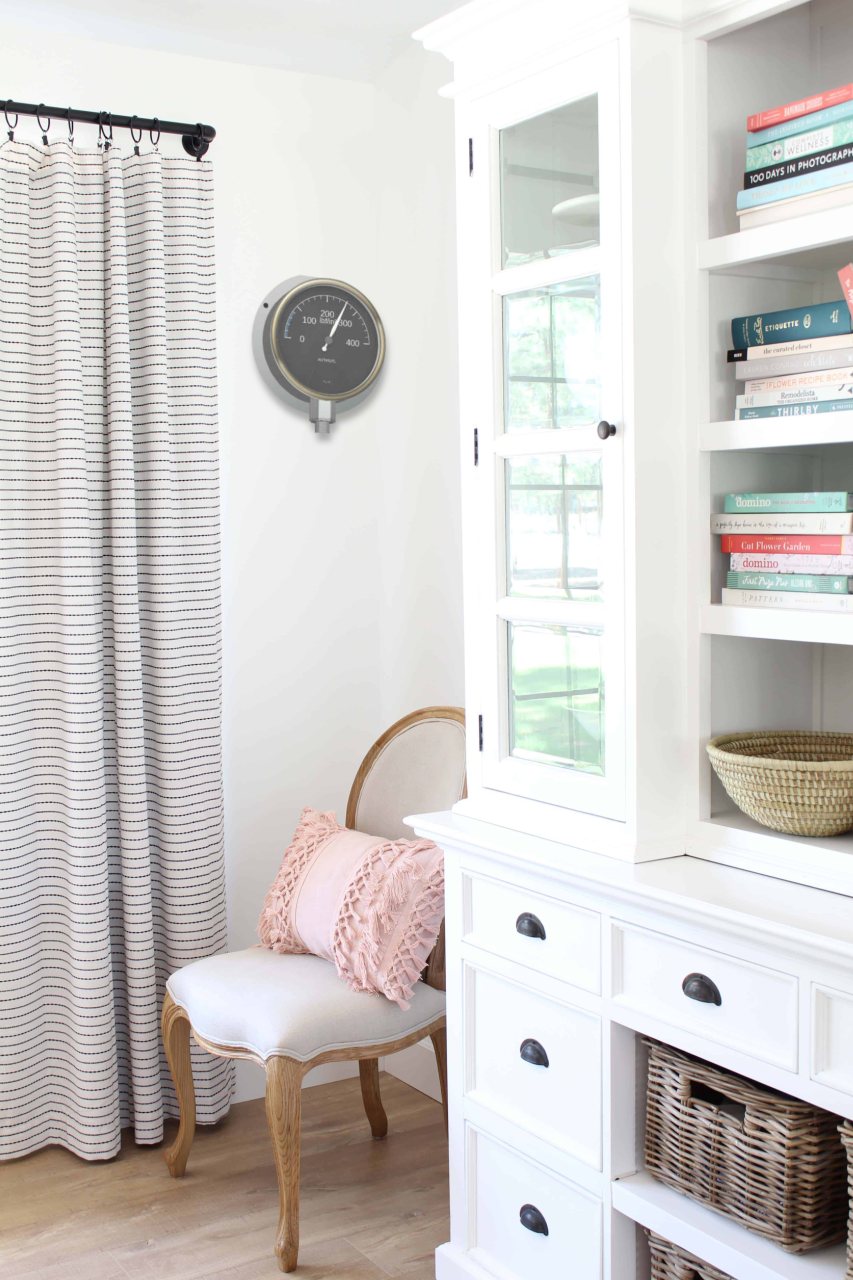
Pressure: psi 260
